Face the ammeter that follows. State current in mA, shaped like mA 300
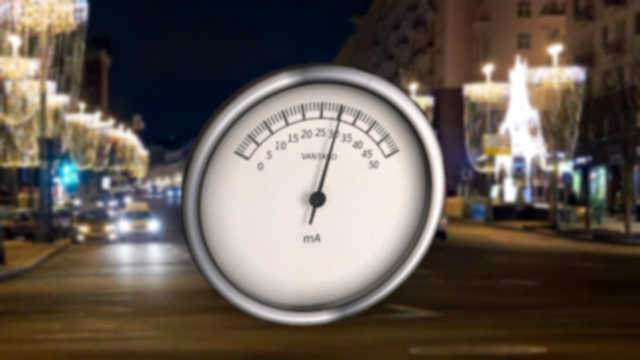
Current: mA 30
